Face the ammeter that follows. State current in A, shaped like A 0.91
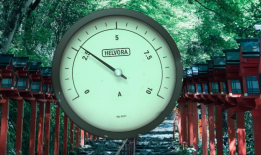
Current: A 2.75
